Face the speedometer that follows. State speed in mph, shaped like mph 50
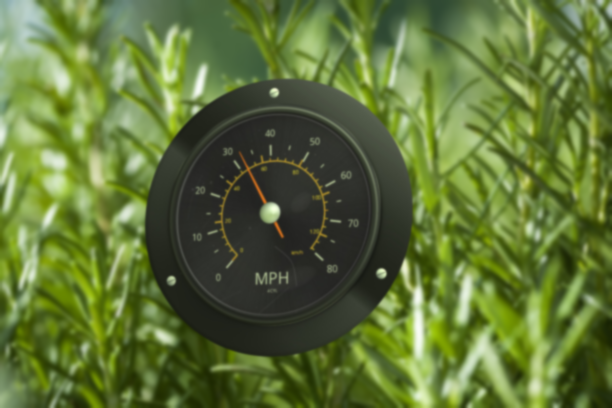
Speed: mph 32.5
